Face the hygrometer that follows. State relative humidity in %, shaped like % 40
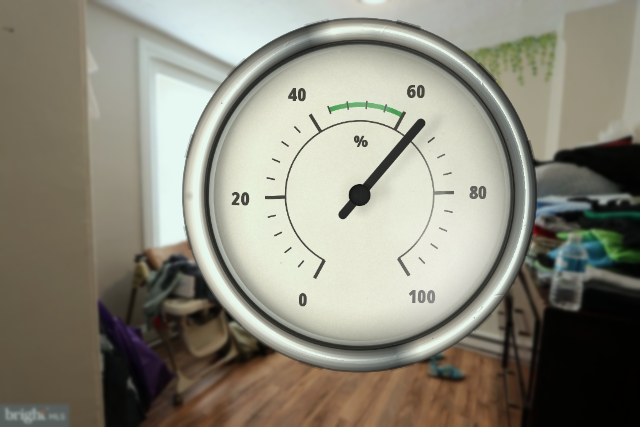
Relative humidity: % 64
